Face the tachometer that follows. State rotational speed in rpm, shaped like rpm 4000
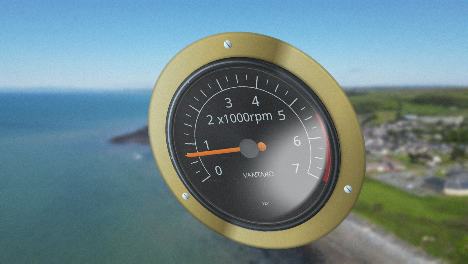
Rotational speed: rpm 750
